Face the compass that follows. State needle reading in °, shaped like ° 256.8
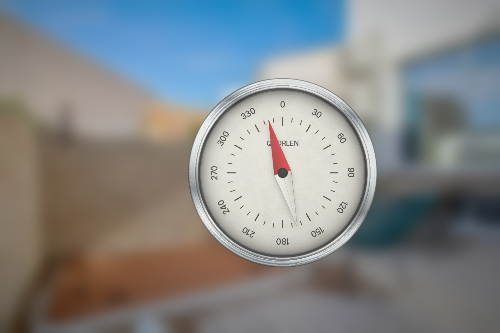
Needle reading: ° 345
